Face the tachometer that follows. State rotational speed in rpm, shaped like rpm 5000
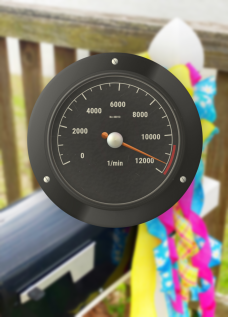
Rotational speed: rpm 11500
